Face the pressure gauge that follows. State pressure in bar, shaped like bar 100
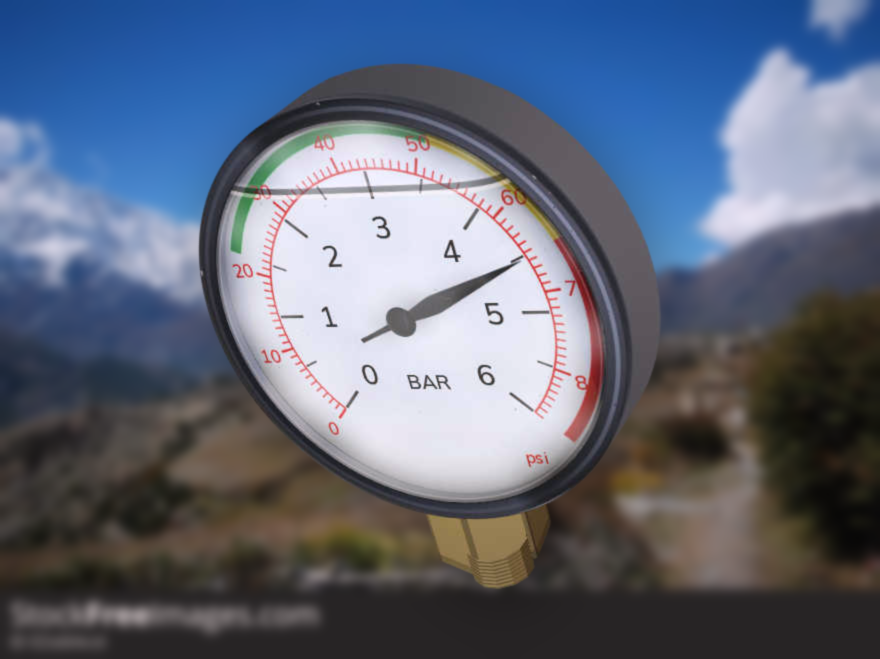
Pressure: bar 4.5
